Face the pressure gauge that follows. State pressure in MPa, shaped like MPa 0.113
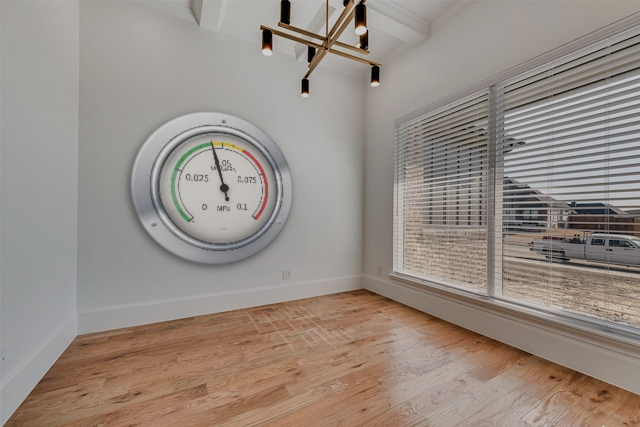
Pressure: MPa 0.045
